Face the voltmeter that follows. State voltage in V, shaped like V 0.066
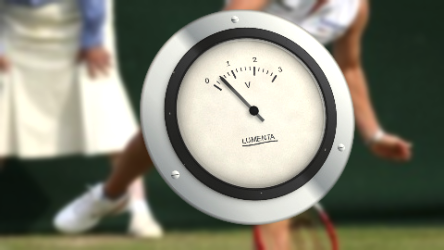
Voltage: V 0.4
